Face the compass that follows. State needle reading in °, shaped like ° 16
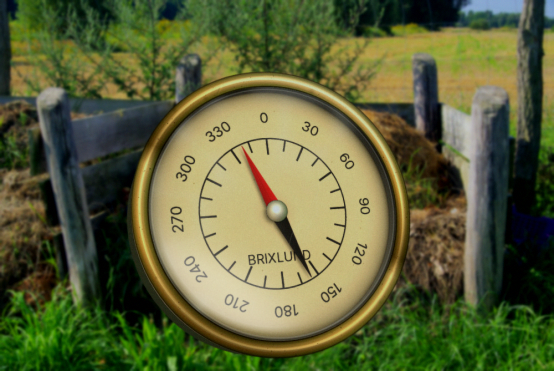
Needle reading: ° 337.5
